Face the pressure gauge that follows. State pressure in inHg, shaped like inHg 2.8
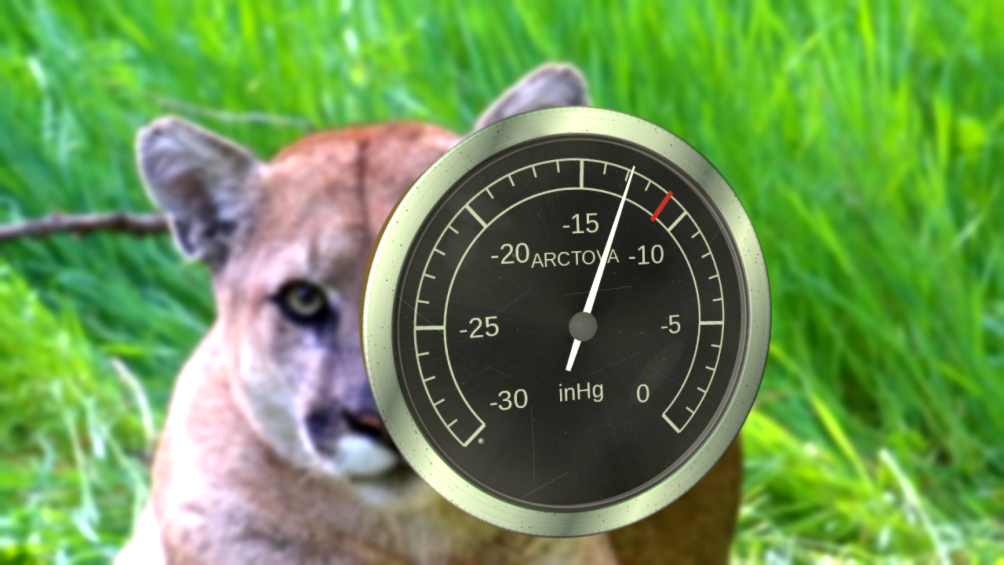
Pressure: inHg -13
